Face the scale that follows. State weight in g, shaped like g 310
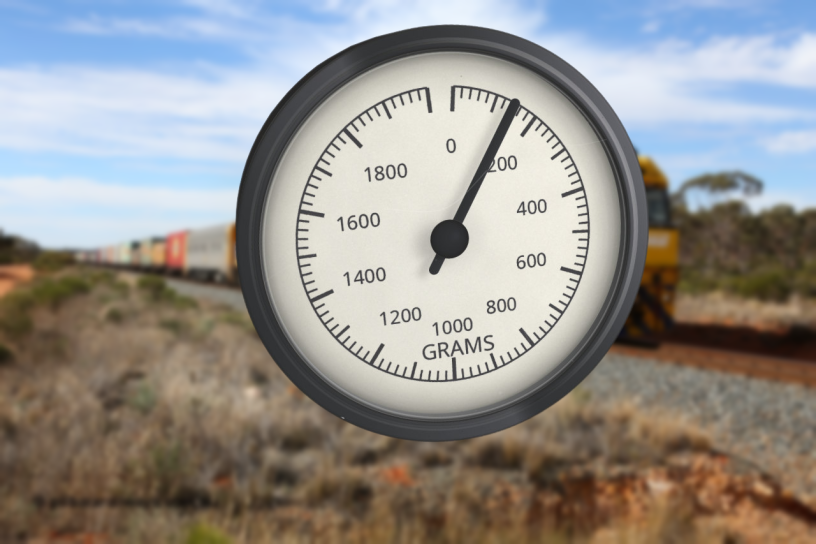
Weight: g 140
